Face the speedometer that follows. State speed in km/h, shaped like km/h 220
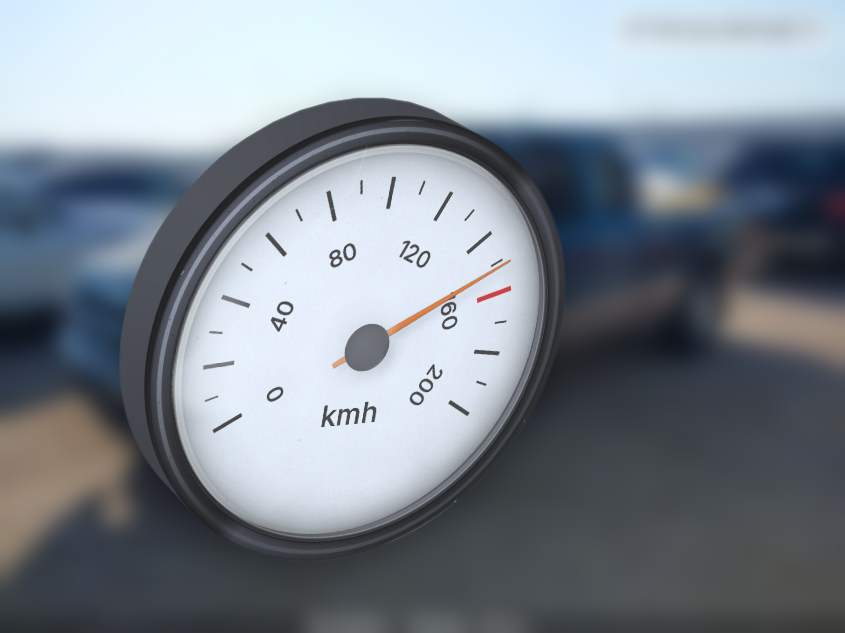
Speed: km/h 150
